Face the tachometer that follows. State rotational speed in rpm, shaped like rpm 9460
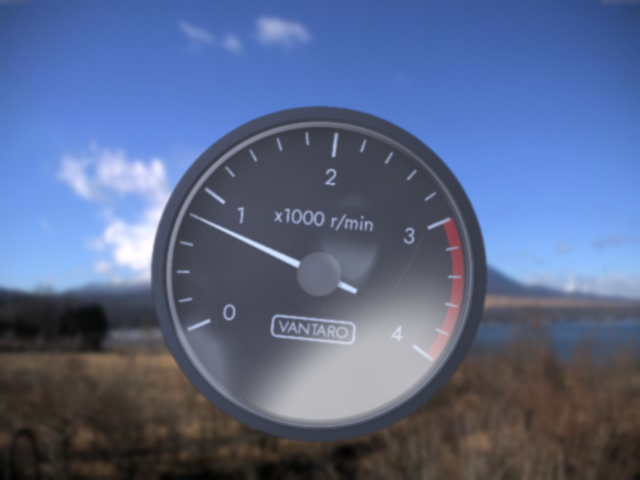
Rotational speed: rpm 800
